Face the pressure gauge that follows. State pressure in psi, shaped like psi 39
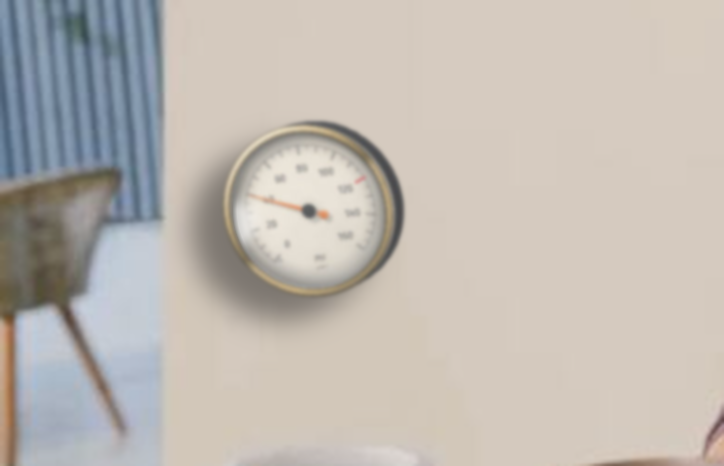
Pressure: psi 40
